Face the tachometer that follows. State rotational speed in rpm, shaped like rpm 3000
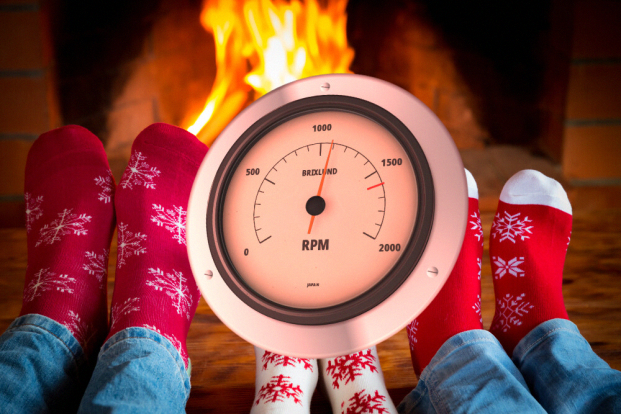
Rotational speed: rpm 1100
